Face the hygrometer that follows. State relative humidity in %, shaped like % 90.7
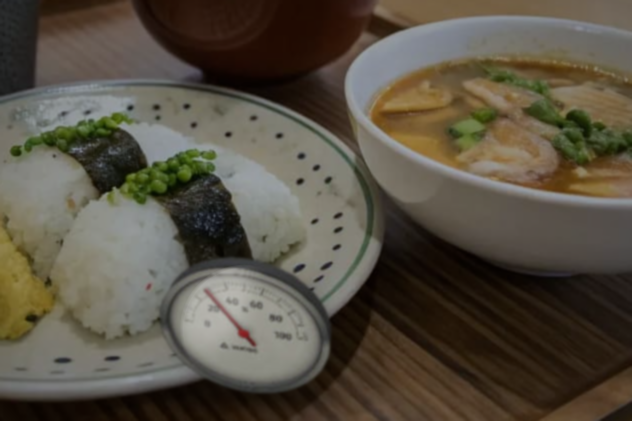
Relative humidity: % 30
